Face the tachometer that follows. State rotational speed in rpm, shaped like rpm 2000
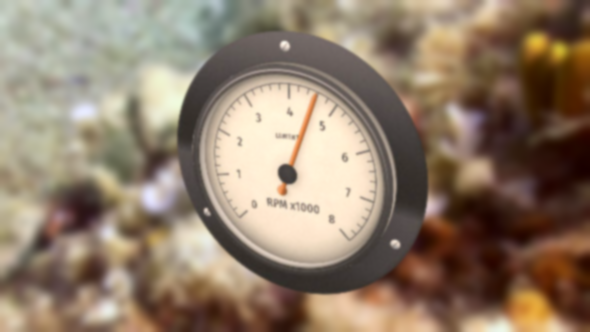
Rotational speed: rpm 4600
